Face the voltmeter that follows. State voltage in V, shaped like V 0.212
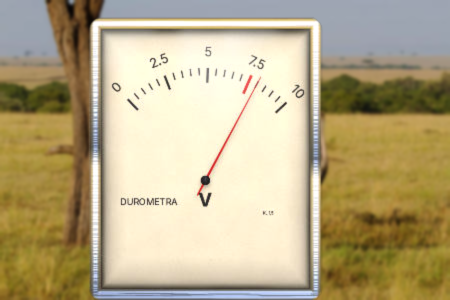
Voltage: V 8
